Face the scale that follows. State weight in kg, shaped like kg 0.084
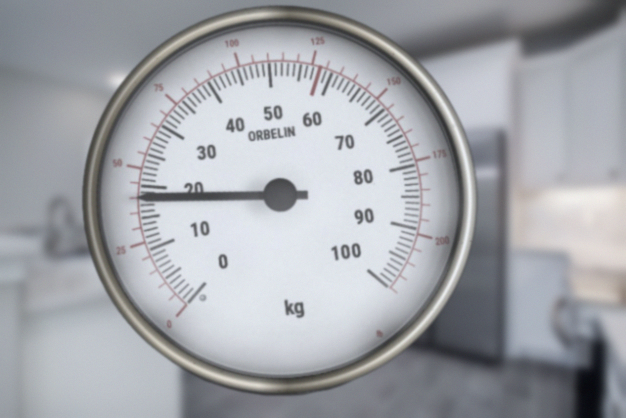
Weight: kg 18
